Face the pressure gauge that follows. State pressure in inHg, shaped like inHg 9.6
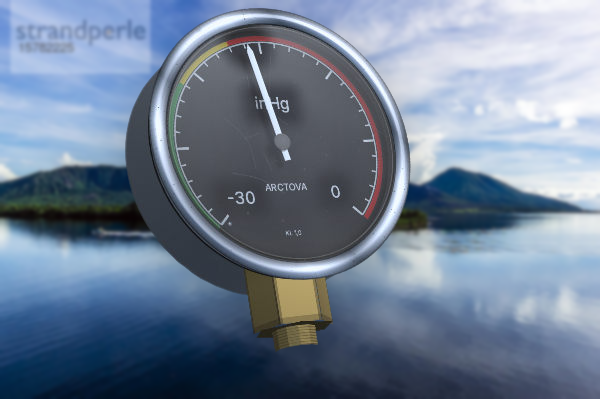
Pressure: inHg -16
